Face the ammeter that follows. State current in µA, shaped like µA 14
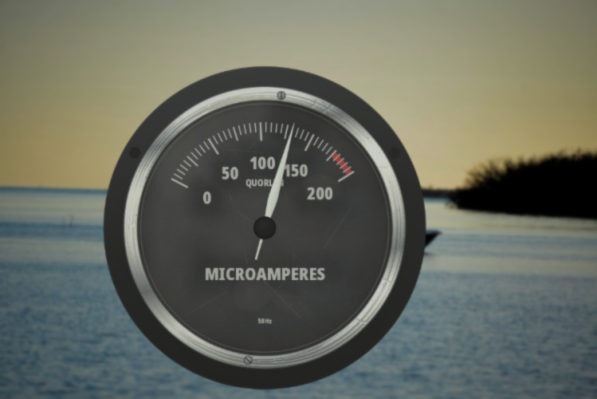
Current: µA 130
